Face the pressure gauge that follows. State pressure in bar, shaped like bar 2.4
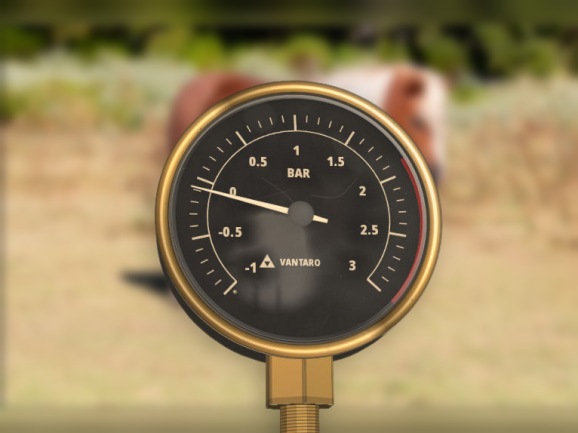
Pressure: bar -0.1
